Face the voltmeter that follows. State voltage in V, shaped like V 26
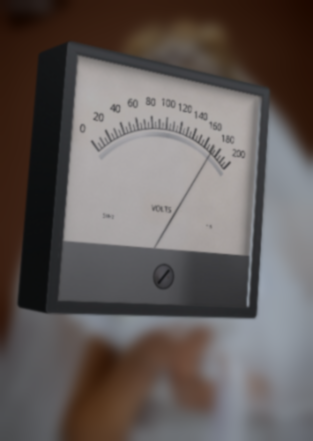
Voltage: V 170
